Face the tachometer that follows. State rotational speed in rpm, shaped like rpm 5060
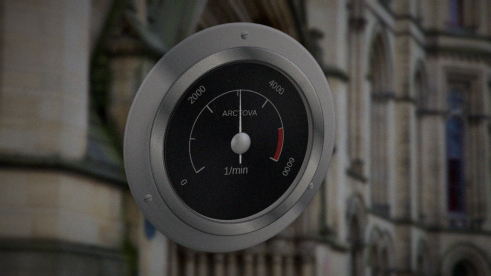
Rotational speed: rpm 3000
